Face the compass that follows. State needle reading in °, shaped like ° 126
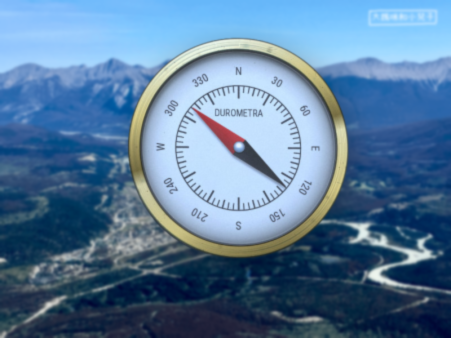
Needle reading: ° 310
